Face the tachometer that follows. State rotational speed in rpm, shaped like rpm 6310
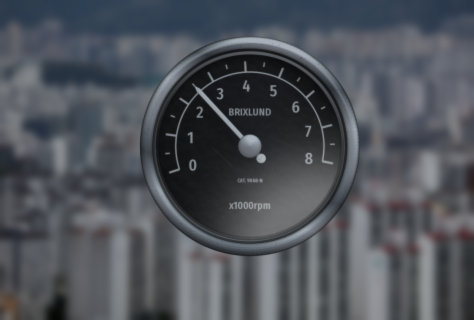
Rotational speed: rpm 2500
